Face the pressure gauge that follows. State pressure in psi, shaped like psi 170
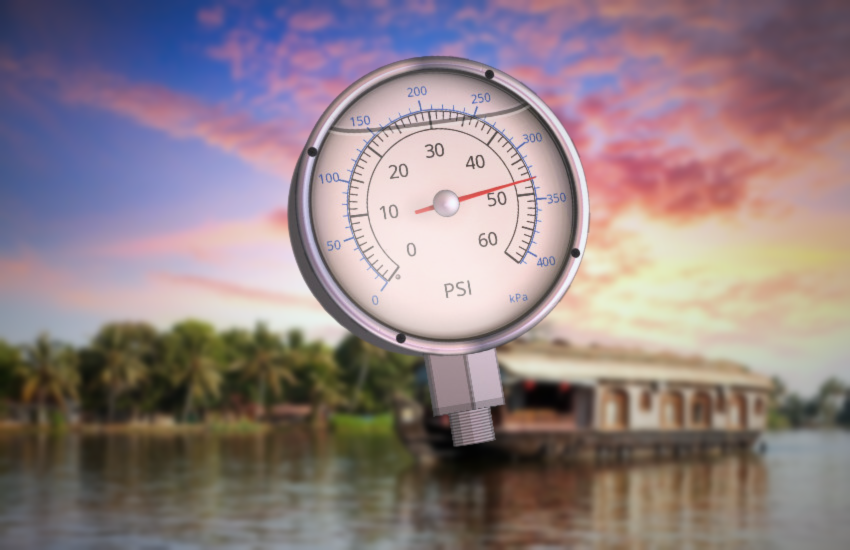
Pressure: psi 48
